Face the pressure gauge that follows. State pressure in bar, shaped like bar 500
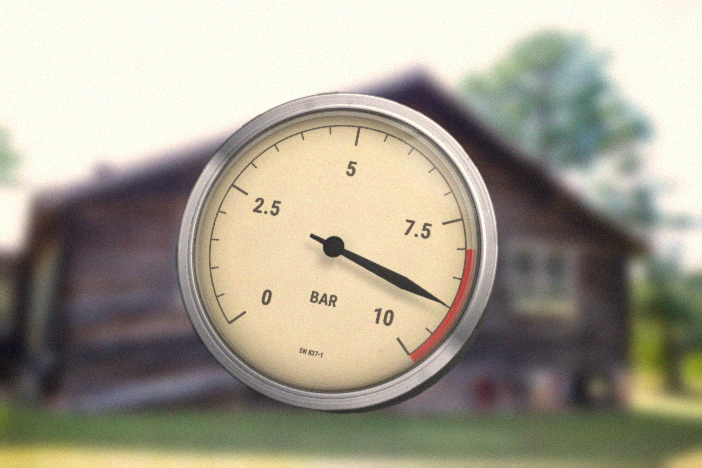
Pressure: bar 9
